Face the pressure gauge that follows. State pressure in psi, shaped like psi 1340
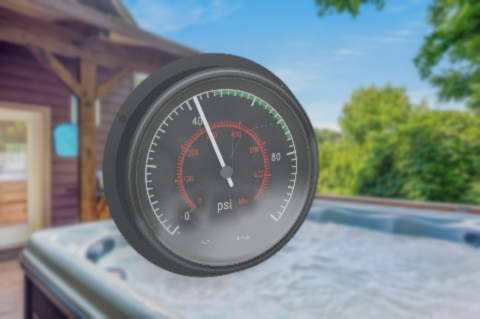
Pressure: psi 42
